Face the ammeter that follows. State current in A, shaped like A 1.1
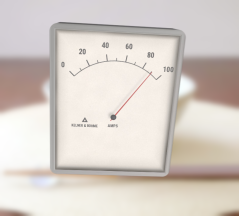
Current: A 90
